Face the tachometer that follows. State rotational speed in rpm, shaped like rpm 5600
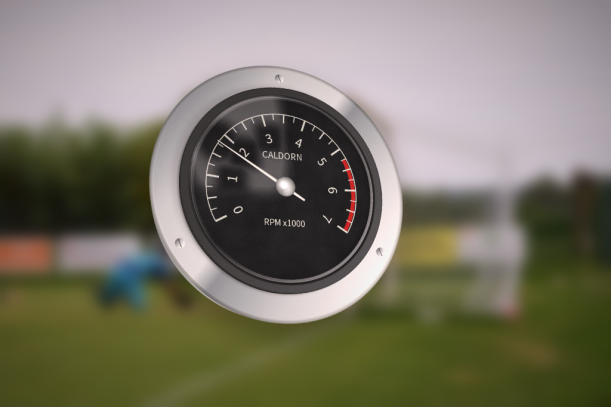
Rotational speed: rpm 1750
